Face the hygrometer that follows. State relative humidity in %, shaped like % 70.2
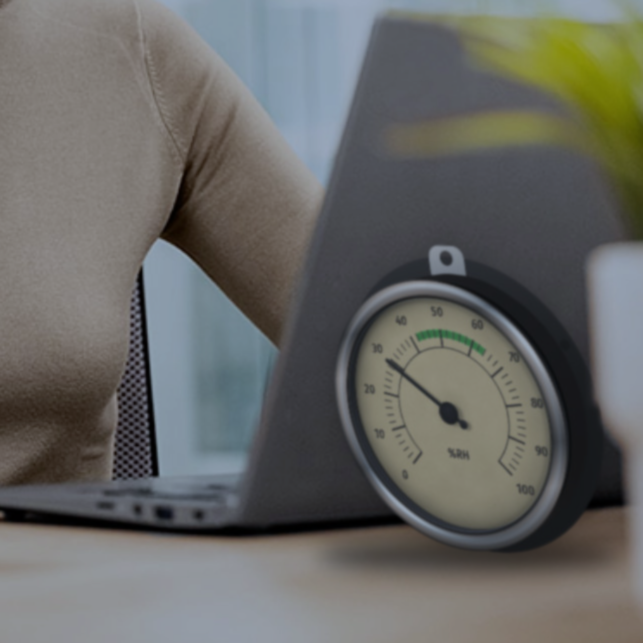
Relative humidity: % 30
